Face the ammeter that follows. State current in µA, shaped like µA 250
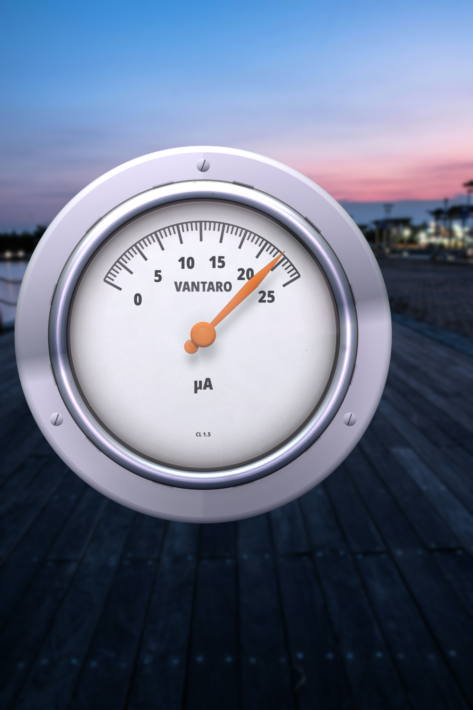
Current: µA 22
